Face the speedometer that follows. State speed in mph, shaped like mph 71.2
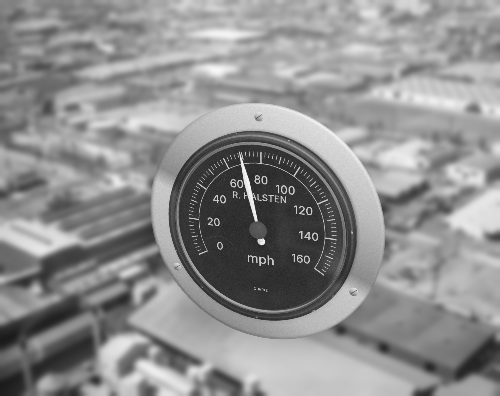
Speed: mph 70
